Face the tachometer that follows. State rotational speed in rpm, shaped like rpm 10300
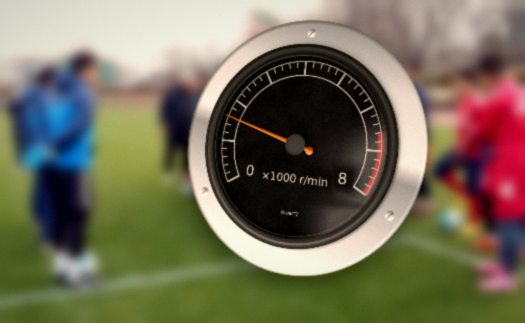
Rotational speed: rpm 1600
